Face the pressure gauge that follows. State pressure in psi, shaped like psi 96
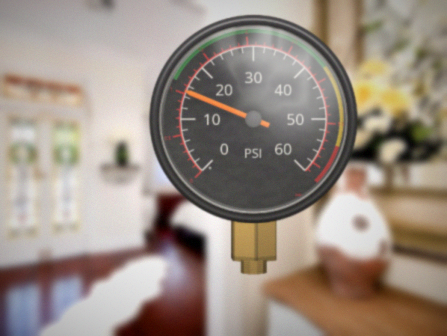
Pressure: psi 15
